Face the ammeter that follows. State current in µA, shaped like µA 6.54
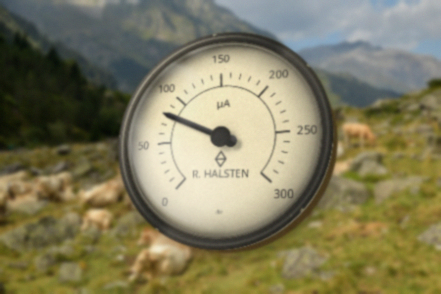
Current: µA 80
